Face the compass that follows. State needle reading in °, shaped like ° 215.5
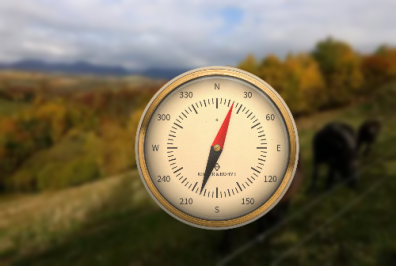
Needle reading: ° 20
